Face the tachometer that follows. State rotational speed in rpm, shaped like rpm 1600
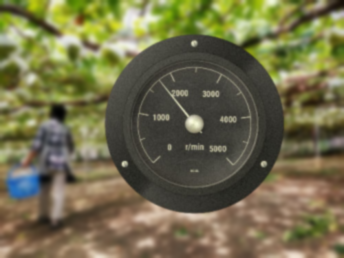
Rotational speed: rpm 1750
